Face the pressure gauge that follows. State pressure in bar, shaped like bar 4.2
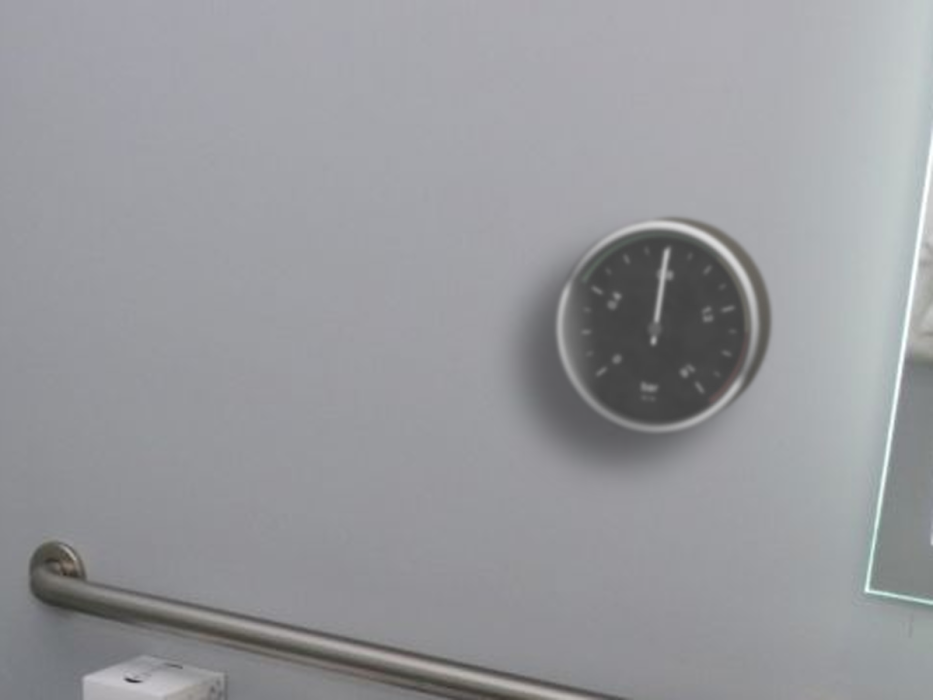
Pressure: bar 0.8
